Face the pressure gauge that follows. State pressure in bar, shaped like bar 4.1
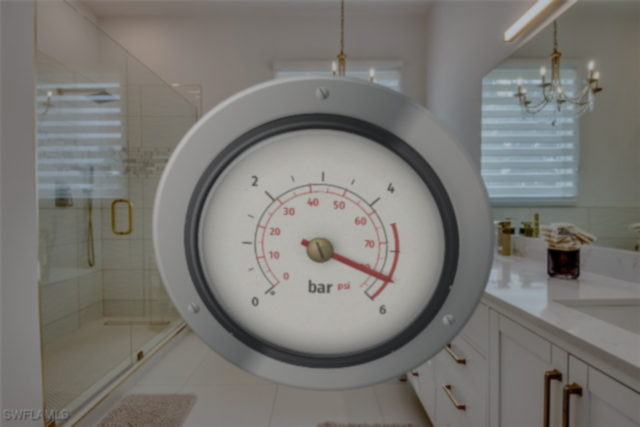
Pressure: bar 5.5
